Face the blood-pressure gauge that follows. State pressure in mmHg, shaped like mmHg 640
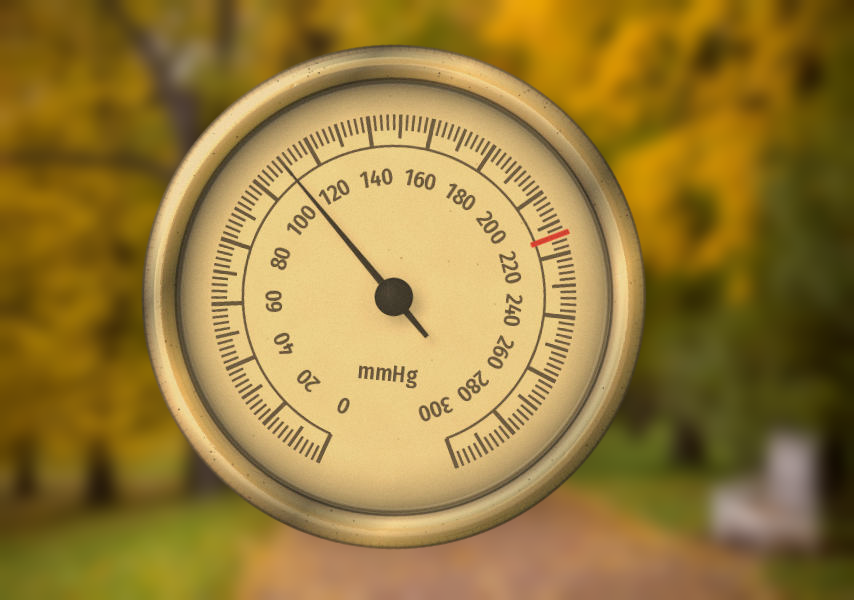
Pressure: mmHg 110
